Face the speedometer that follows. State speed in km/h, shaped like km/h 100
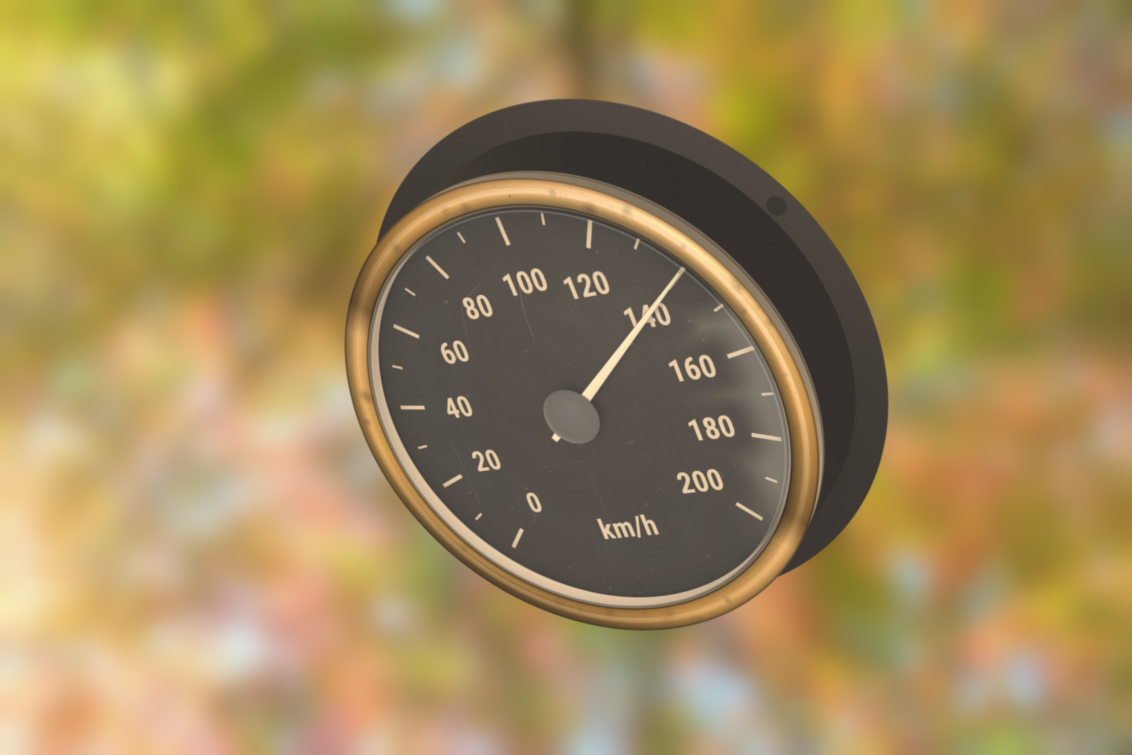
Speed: km/h 140
